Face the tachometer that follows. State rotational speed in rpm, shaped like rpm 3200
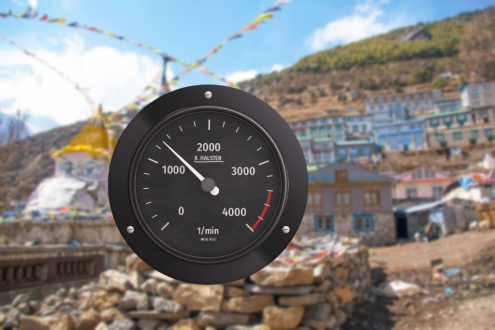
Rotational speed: rpm 1300
